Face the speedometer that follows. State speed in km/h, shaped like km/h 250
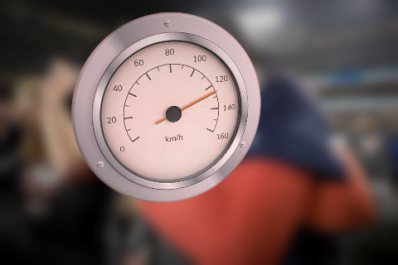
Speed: km/h 125
